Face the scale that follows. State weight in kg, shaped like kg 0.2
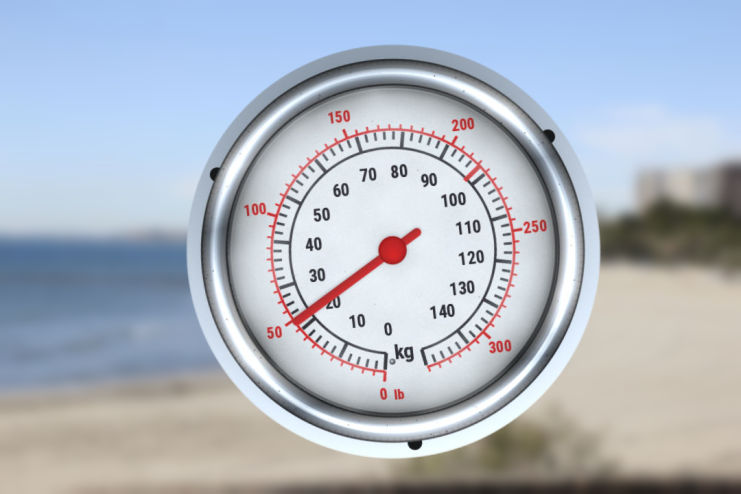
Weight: kg 22
